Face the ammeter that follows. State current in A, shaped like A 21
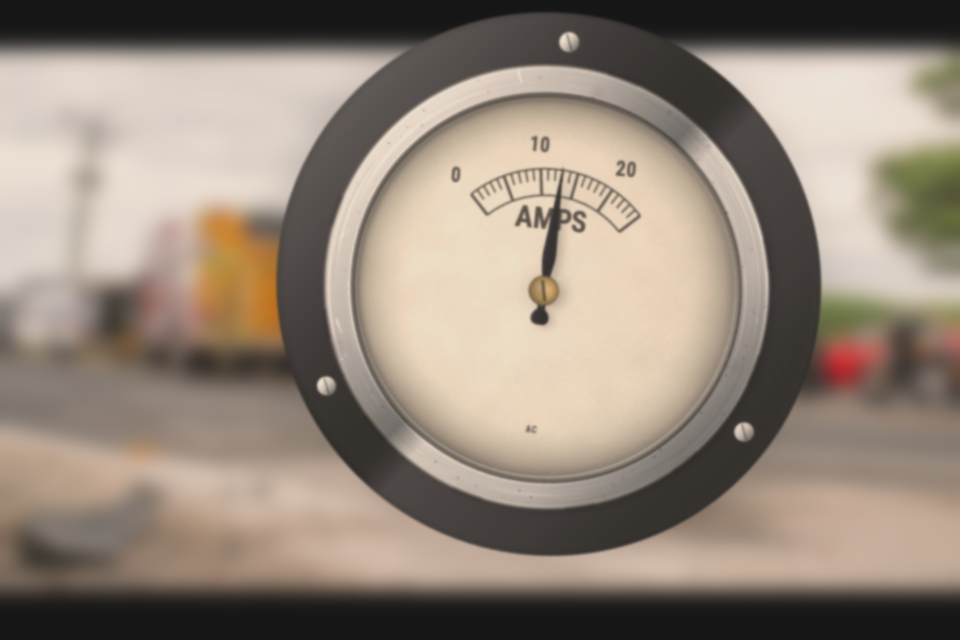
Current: A 13
